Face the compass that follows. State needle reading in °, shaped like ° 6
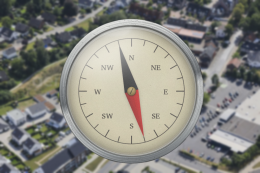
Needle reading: ° 165
